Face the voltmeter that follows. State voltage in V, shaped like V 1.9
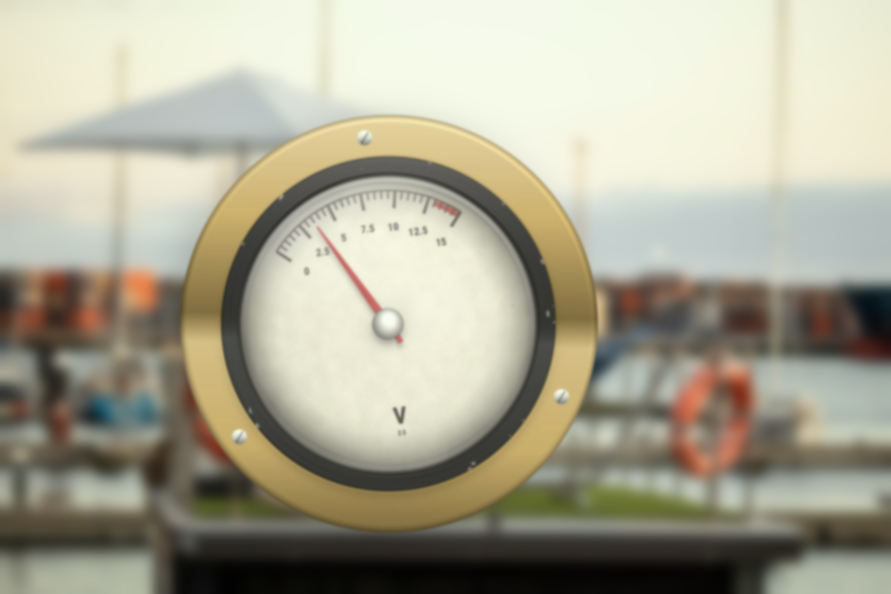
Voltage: V 3.5
